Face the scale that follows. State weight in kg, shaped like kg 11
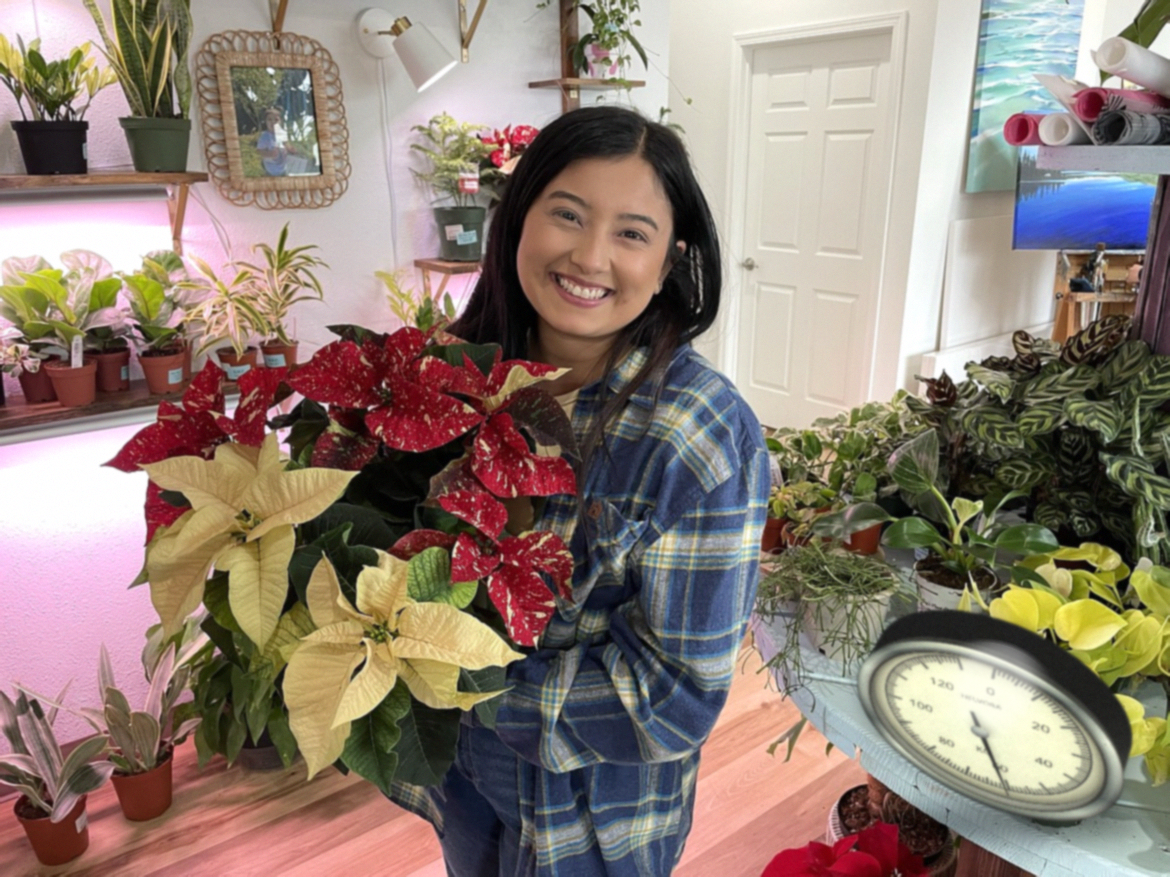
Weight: kg 60
